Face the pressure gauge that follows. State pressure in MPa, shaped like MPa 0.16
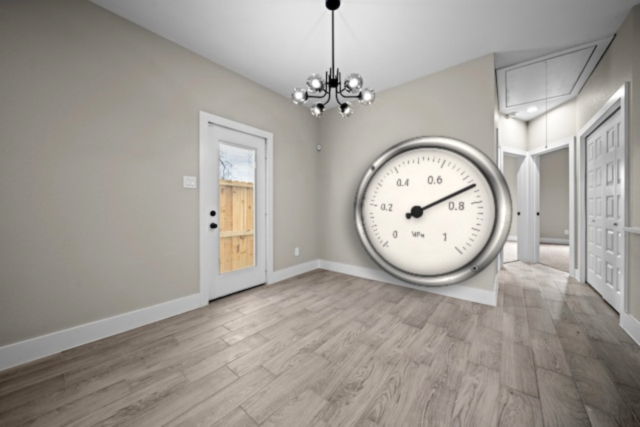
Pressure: MPa 0.74
